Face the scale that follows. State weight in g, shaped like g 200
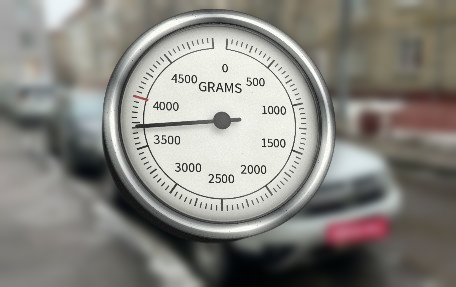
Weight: g 3700
